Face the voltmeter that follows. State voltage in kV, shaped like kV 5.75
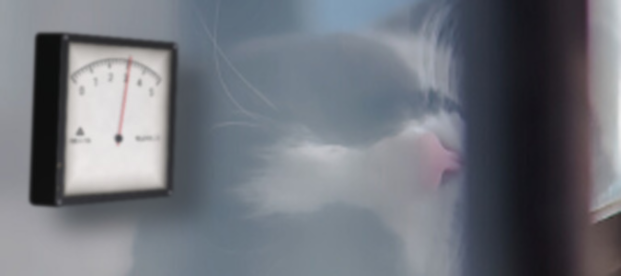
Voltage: kV 3
